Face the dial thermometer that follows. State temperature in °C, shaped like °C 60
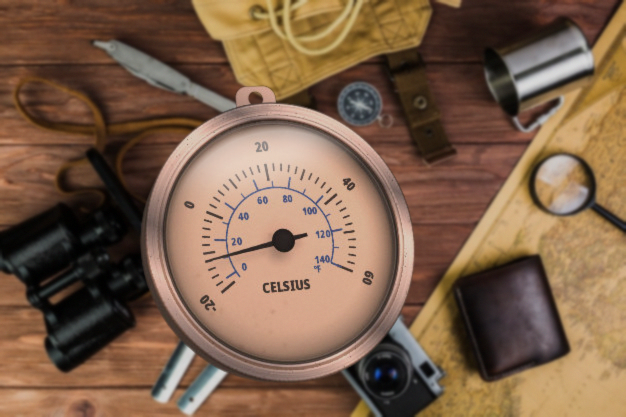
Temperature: °C -12
